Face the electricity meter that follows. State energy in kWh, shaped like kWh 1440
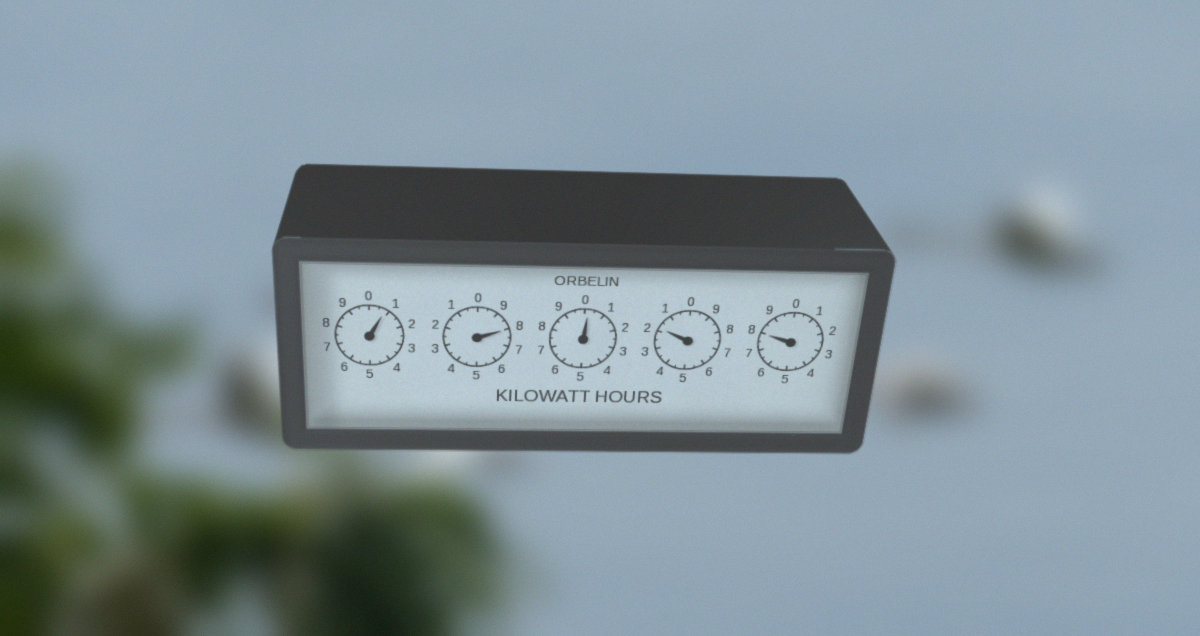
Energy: kWh 8018
